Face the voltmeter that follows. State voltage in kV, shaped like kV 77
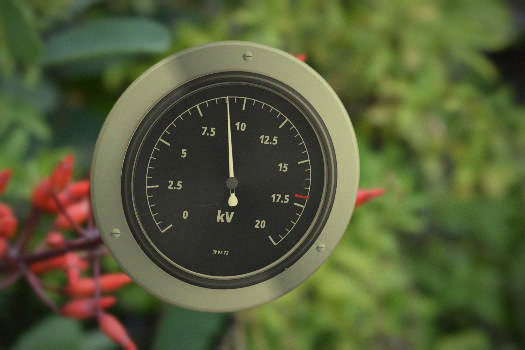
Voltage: kV 9
